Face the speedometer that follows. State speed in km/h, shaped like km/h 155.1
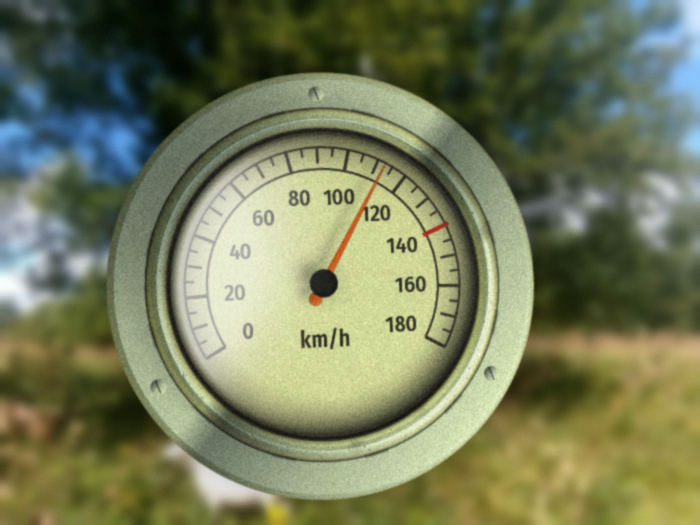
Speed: km/h 112.5
